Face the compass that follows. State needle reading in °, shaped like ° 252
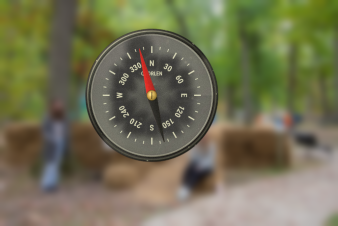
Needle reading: ° 345
